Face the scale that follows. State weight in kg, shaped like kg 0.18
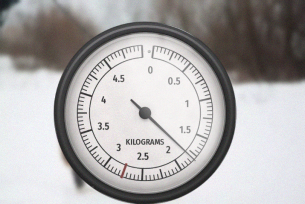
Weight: kg 1.8
